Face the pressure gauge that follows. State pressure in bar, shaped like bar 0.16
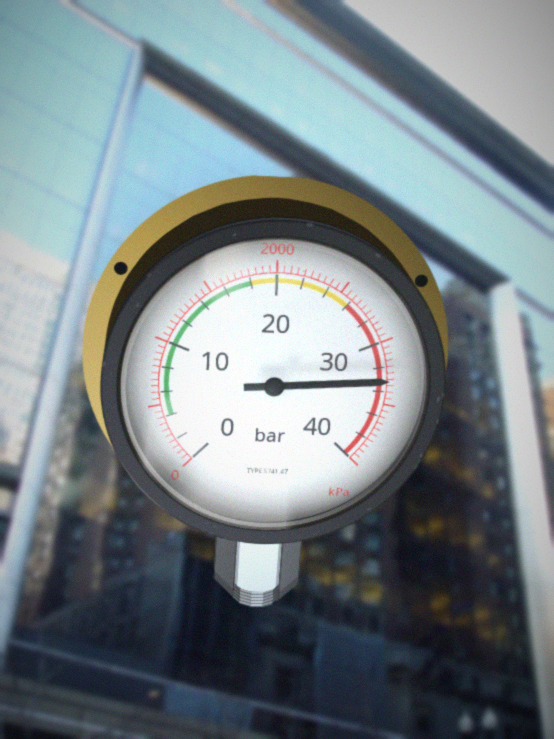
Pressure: bar 33
